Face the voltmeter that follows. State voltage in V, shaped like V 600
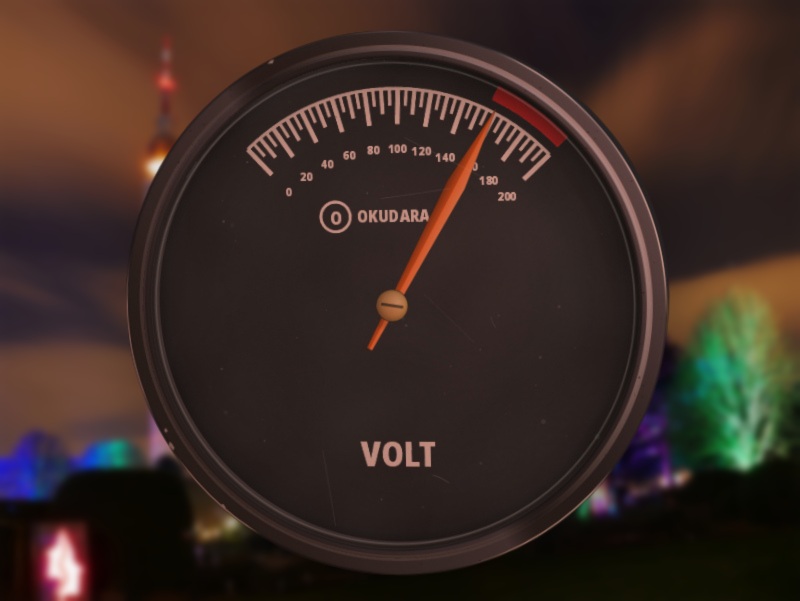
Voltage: V 160
